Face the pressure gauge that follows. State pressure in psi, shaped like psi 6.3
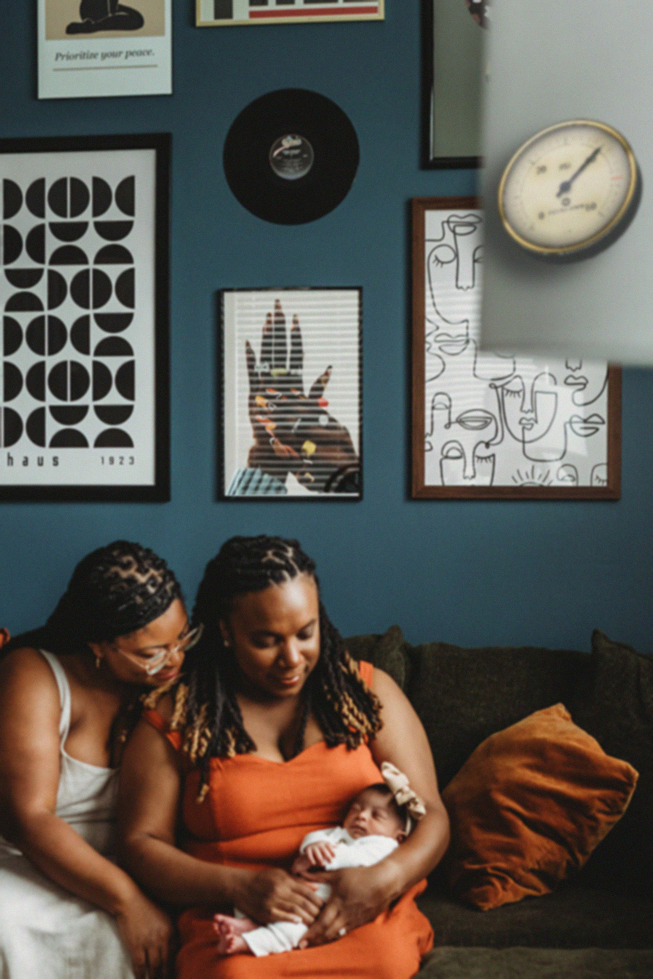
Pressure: psi 40
